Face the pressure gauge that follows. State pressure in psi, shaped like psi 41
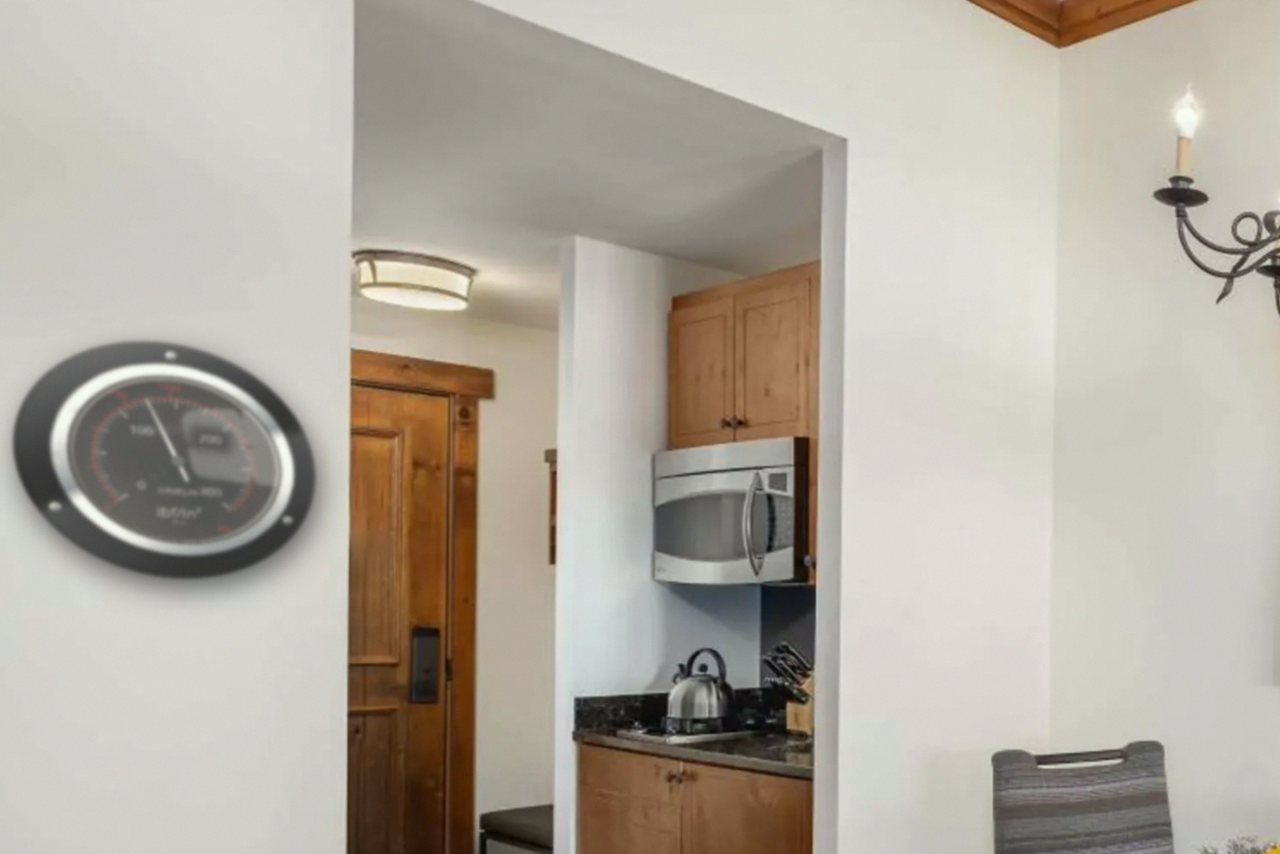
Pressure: psi 125
